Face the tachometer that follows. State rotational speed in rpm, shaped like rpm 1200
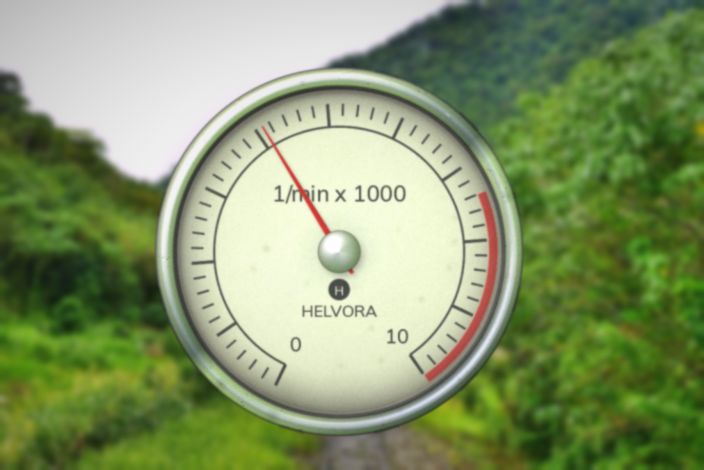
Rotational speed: rpm 4100
